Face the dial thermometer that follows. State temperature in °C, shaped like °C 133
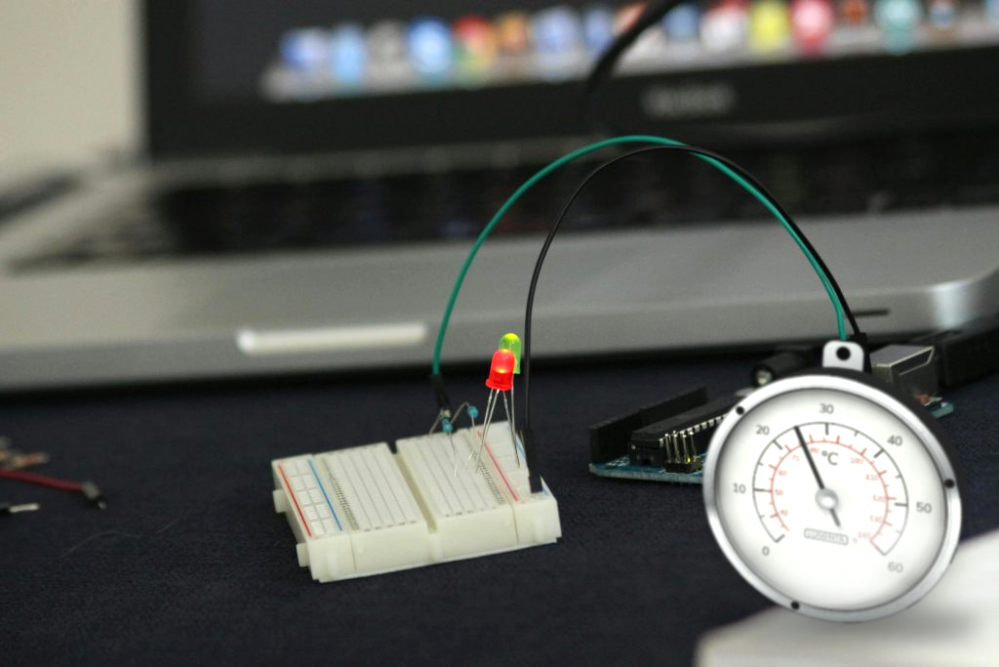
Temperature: °C 25
